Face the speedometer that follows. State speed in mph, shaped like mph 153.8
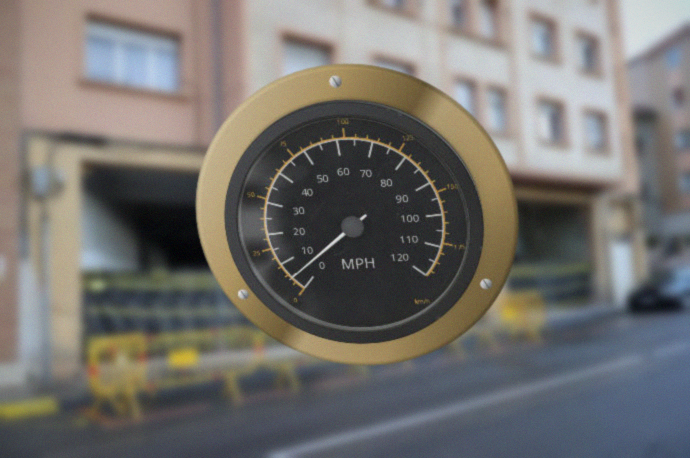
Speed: mph 5
